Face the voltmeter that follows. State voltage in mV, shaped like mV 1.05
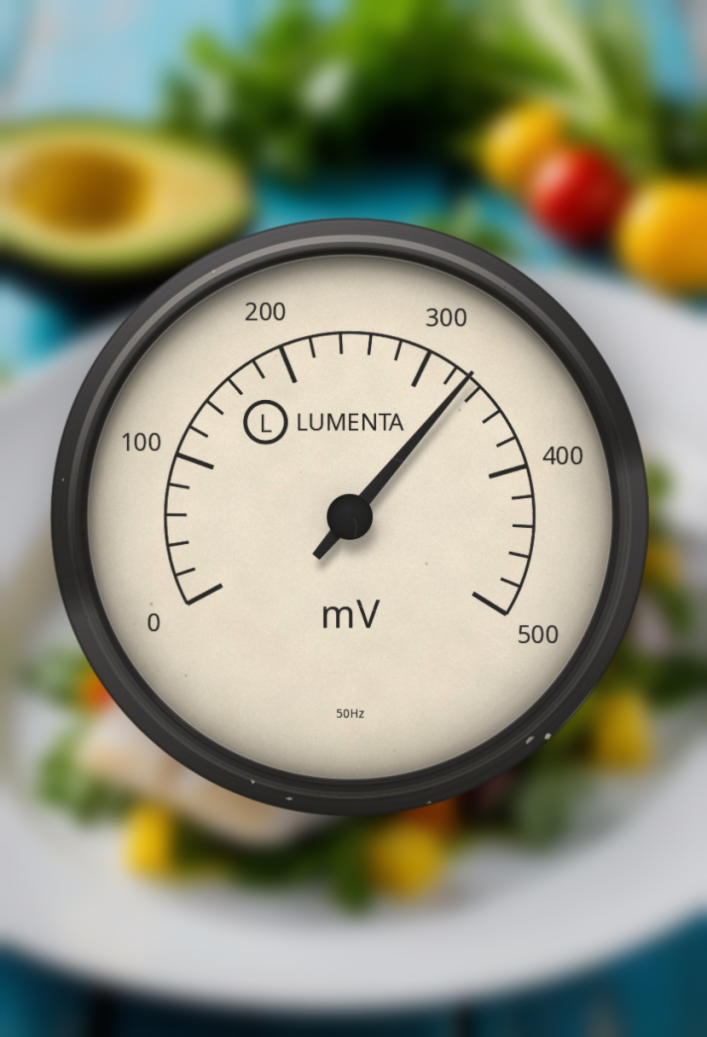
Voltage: mV 330
